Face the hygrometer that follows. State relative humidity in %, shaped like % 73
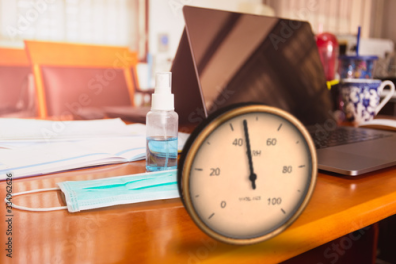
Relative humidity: % 45
